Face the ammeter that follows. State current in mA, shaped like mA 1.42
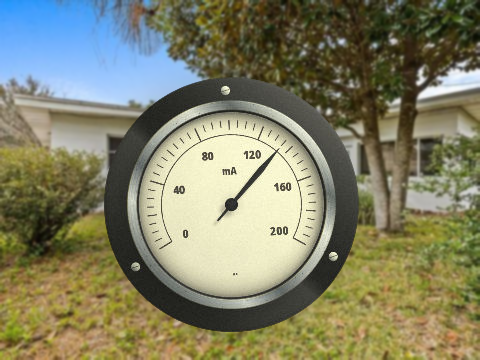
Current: mA 135
